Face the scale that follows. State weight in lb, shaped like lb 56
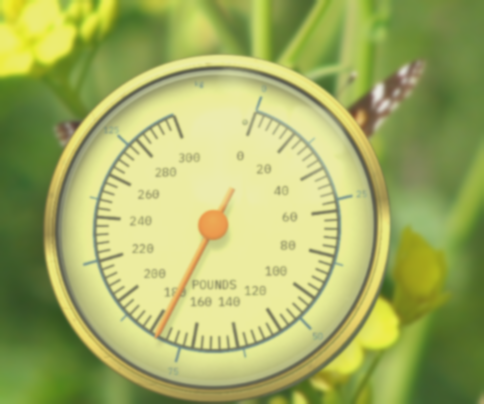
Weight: lb 176
